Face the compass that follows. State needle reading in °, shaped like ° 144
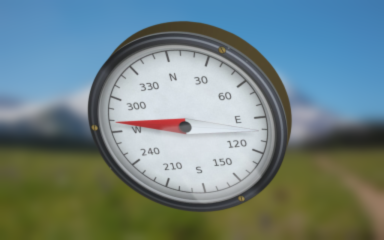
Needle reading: ° 280
